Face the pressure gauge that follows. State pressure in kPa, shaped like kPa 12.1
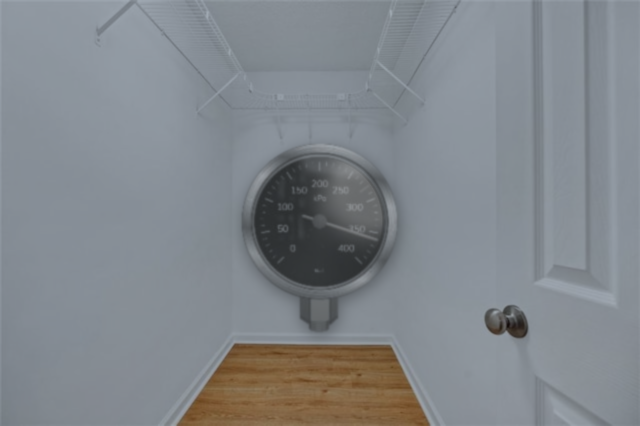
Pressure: kPa 360
